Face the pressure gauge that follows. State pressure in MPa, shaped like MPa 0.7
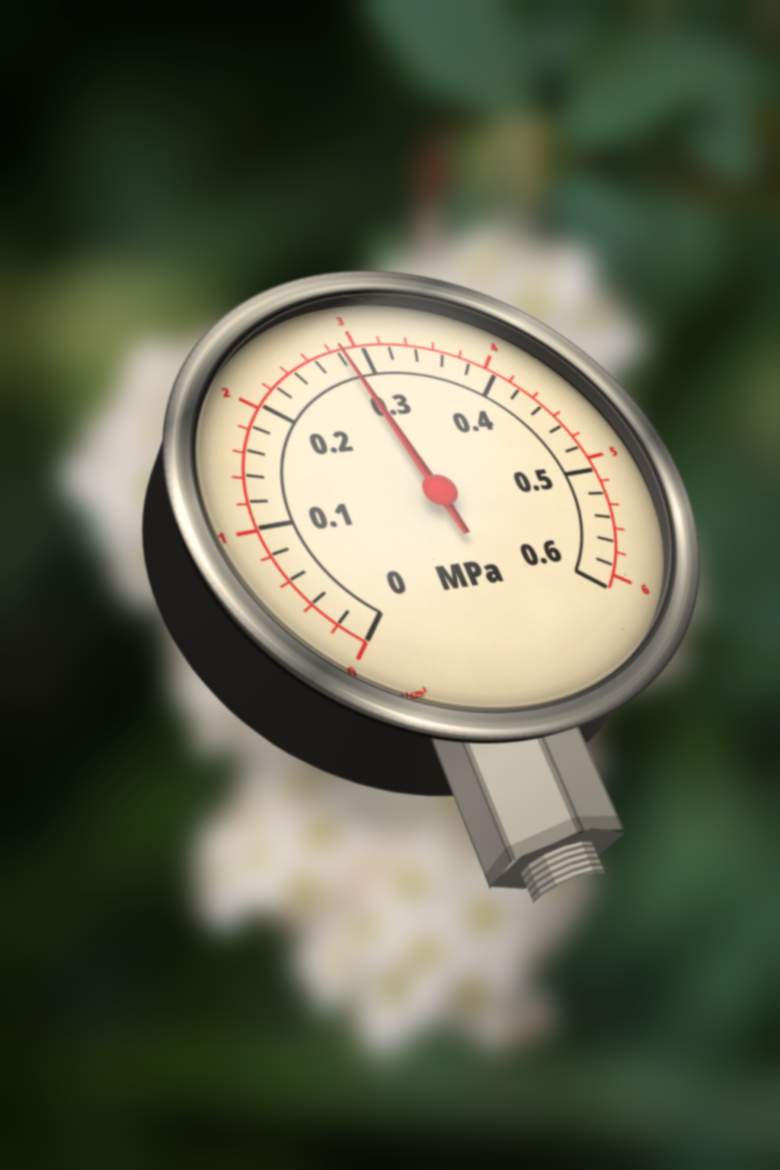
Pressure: MPa 0.28
